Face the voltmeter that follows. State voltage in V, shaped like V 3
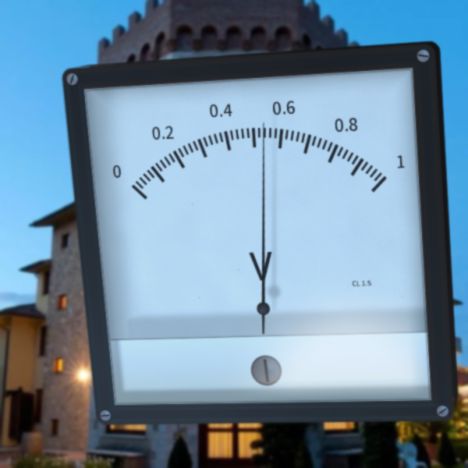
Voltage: V 0.54
